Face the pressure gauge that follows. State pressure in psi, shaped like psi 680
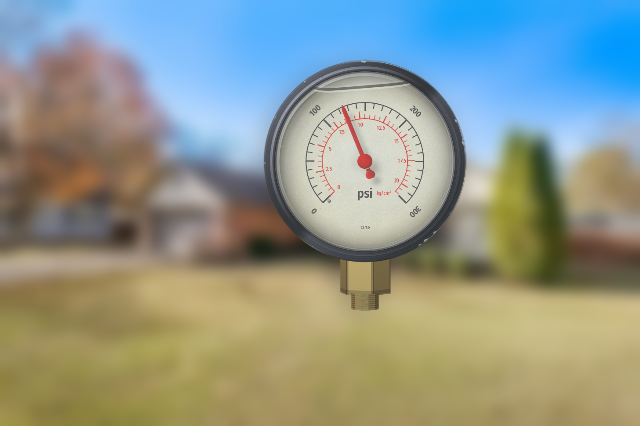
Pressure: psi 125
